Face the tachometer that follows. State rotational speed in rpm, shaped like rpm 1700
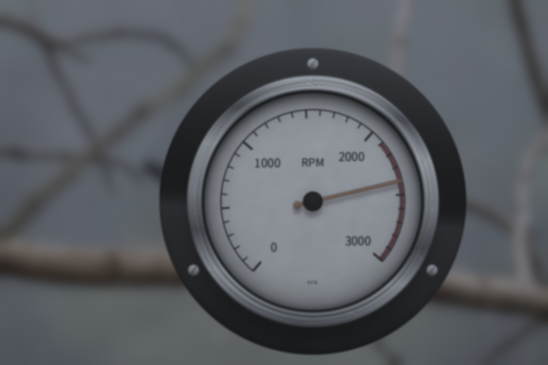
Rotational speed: rpm 2400
